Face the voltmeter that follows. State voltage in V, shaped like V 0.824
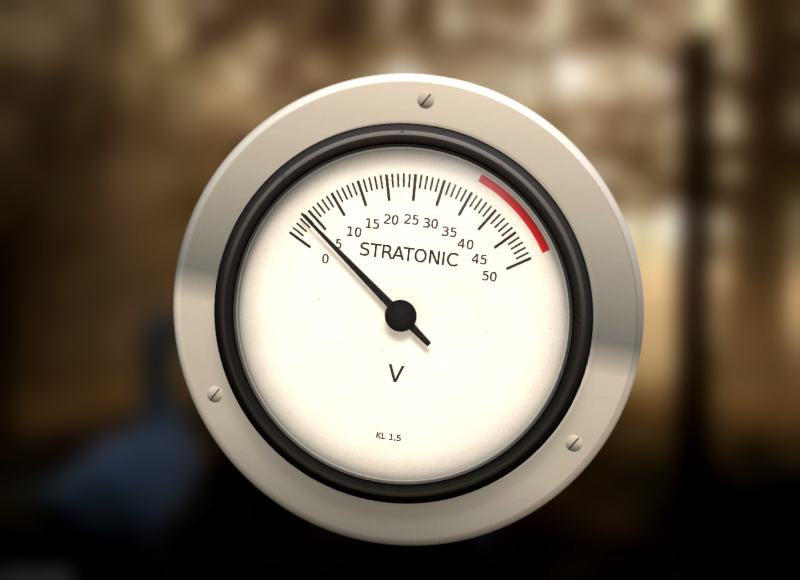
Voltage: V 4
